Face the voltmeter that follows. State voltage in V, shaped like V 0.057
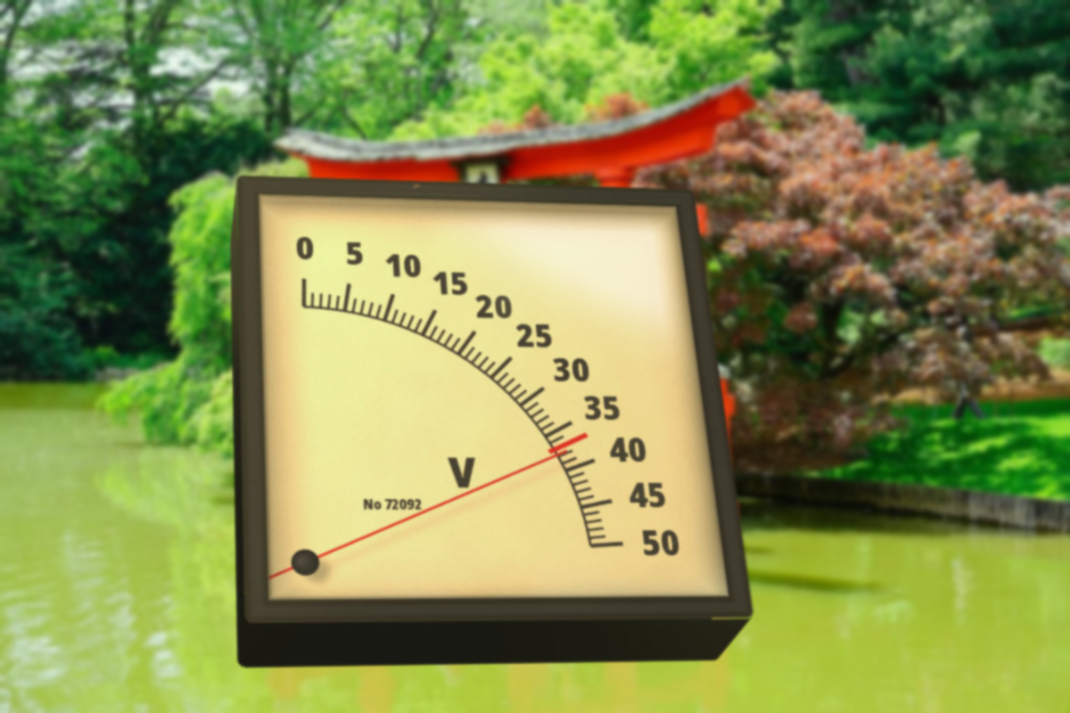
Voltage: V 38
